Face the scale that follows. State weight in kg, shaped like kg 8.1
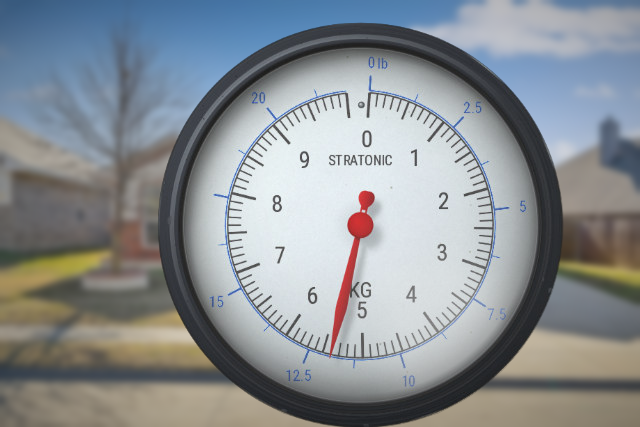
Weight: kg 5.4
